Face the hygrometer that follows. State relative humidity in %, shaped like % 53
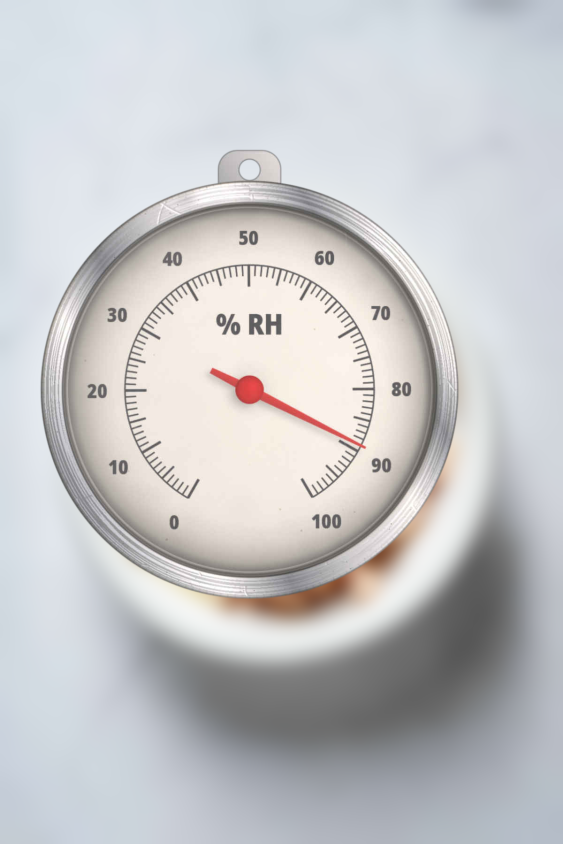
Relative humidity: % 89
